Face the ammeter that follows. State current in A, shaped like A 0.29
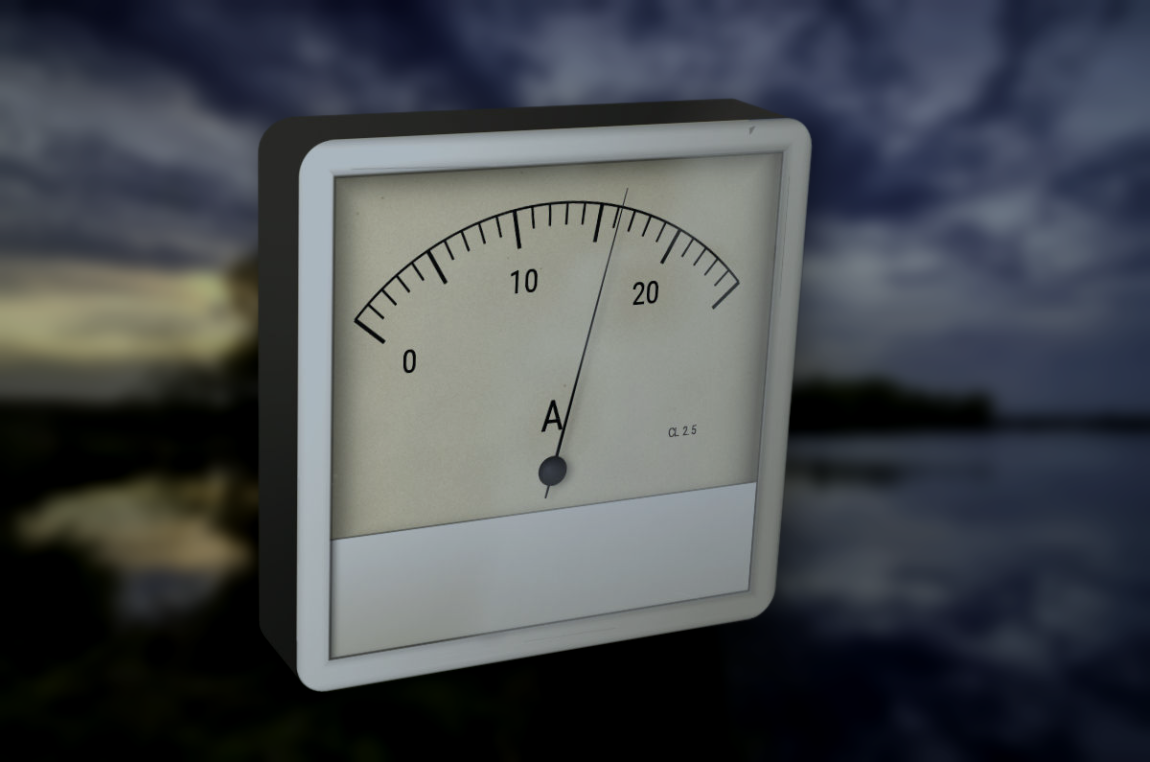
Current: A 16
